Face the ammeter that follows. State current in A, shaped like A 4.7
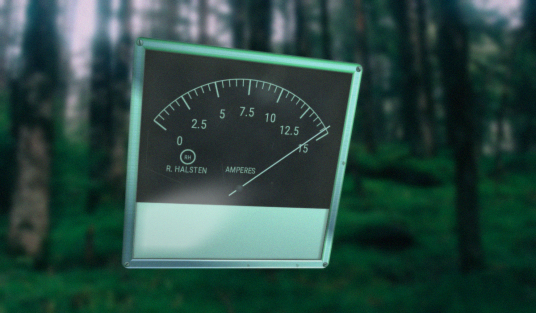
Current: A 14.5
